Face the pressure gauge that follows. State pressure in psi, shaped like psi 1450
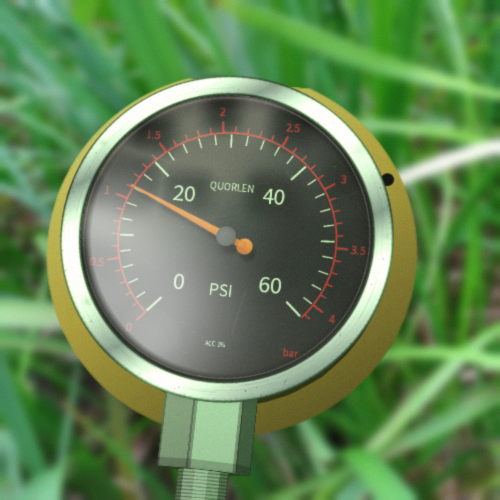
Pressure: psi 16
